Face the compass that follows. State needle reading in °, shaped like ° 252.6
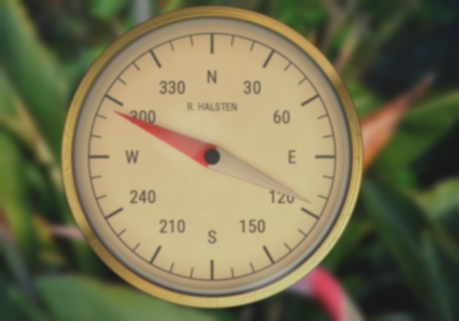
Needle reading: ° 295
